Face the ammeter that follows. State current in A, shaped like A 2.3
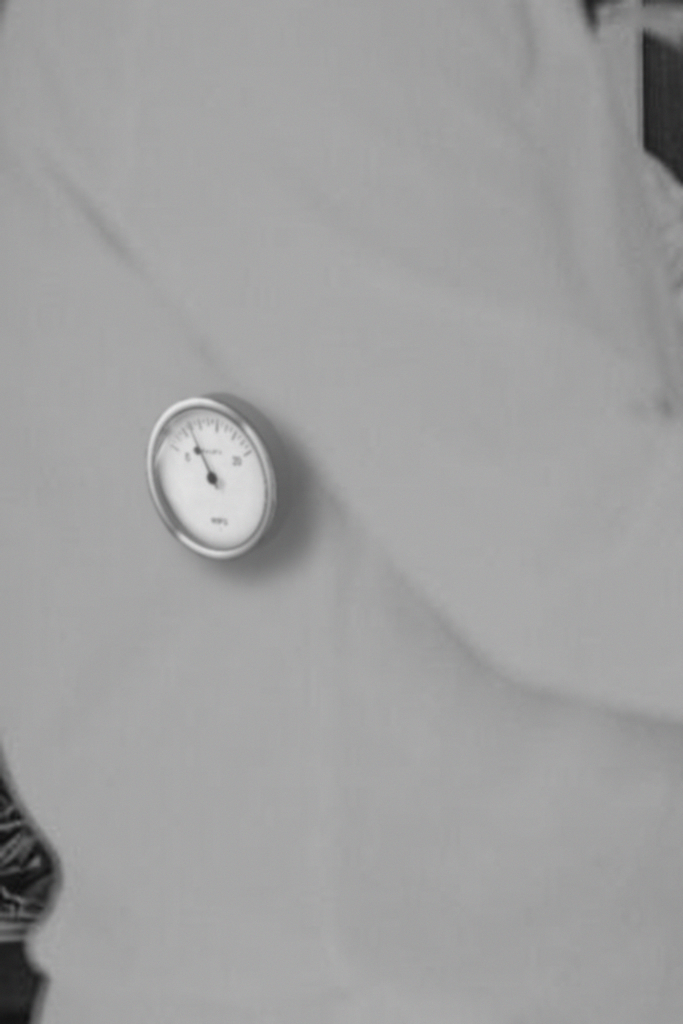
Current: A 6
